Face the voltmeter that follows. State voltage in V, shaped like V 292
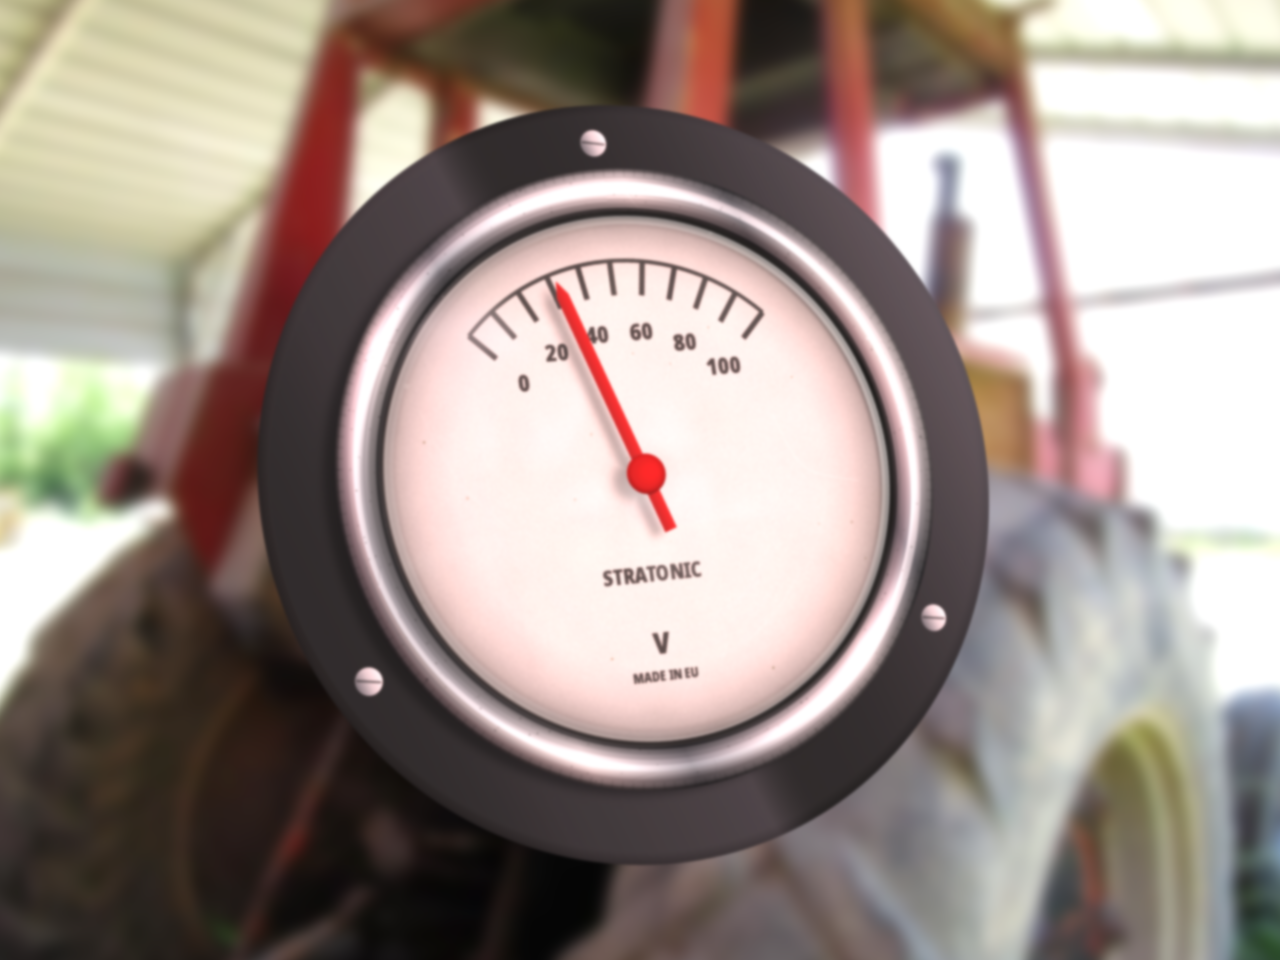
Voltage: V 30
